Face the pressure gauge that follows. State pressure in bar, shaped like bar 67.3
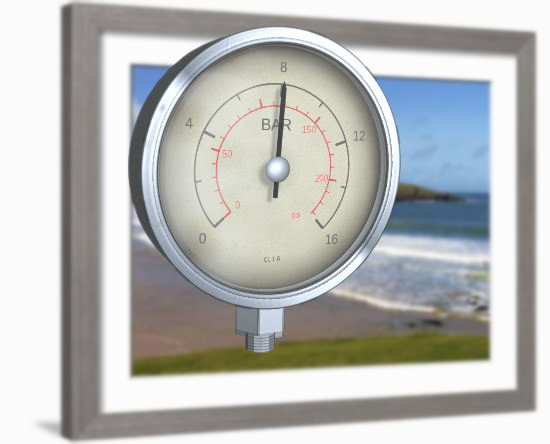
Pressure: bar 8
